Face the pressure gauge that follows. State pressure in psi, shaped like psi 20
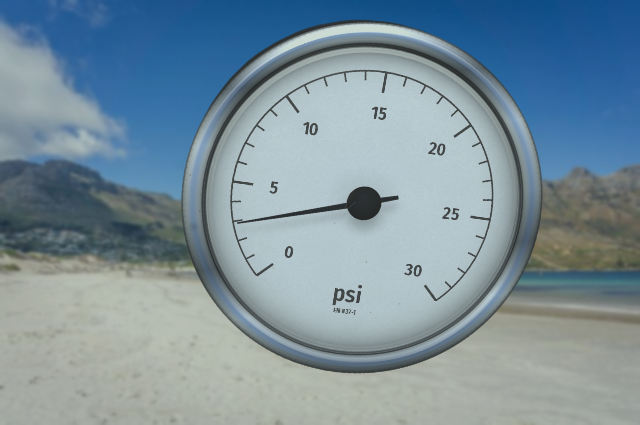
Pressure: psi 3
